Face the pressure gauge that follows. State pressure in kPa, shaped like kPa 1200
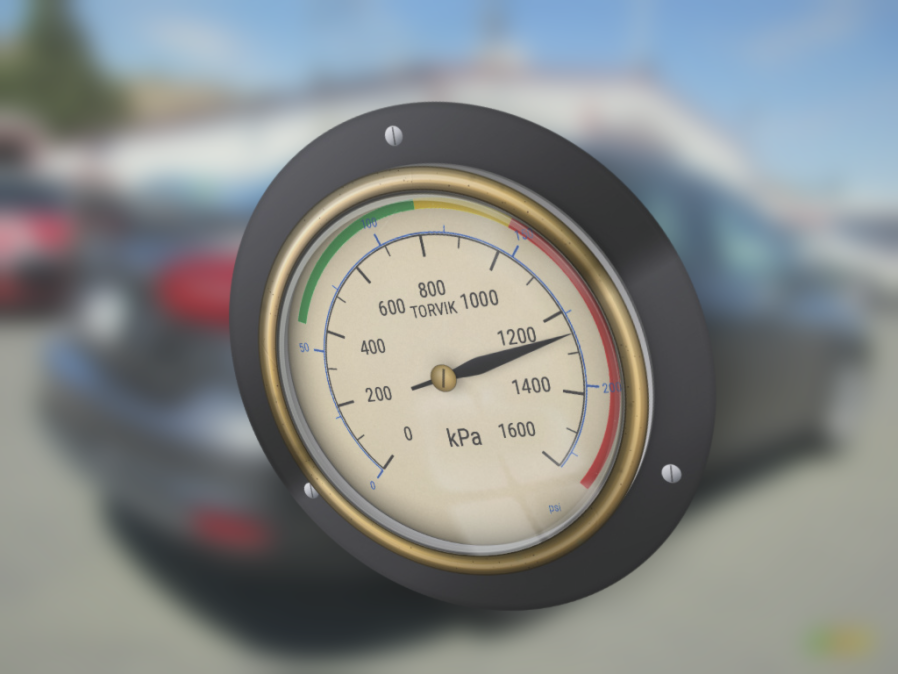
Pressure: kPa 1250
